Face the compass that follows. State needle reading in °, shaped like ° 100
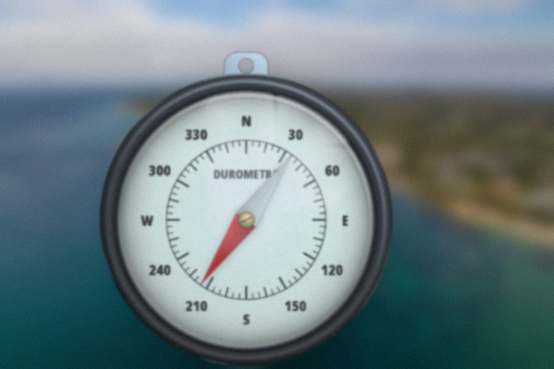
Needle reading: ° 215
